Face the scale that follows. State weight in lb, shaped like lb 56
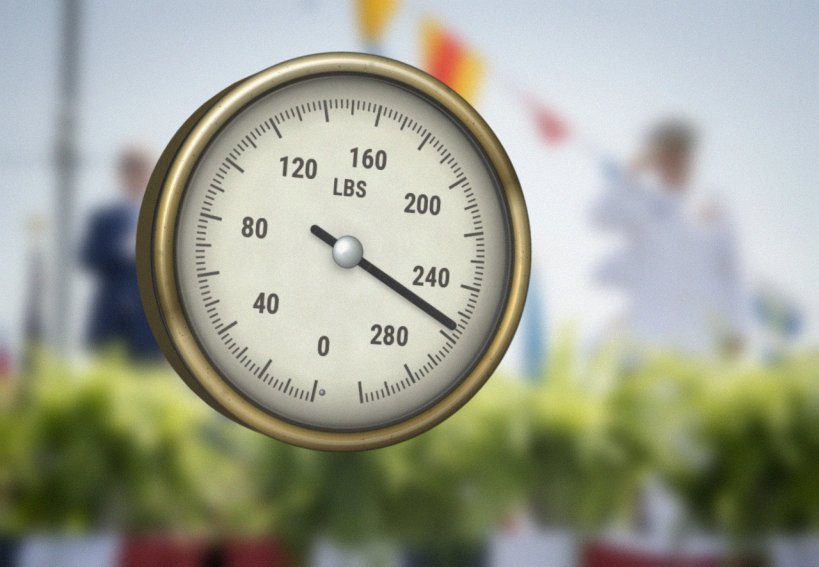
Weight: lb 256
